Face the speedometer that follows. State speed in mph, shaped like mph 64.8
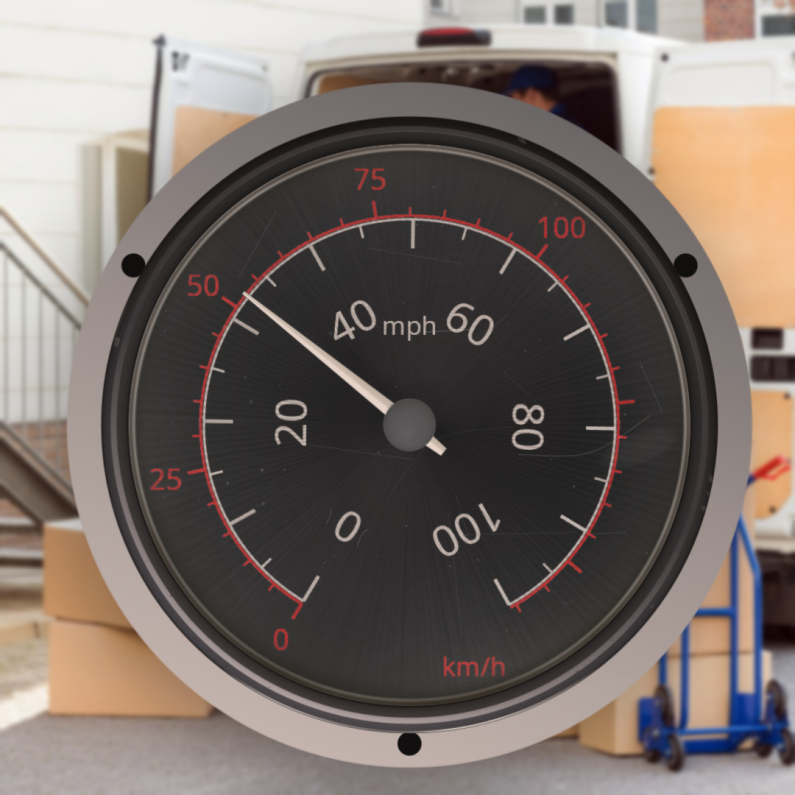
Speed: mph 32.5
